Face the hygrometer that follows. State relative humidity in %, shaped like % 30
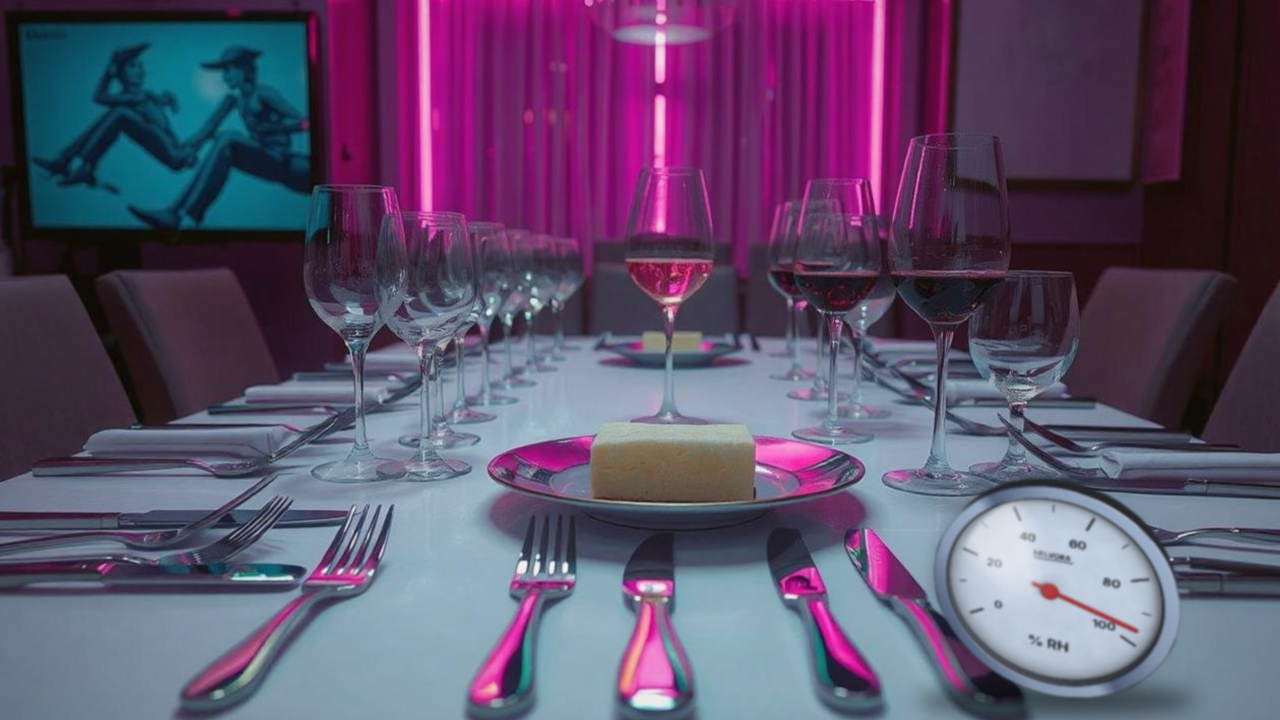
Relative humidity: % 95
